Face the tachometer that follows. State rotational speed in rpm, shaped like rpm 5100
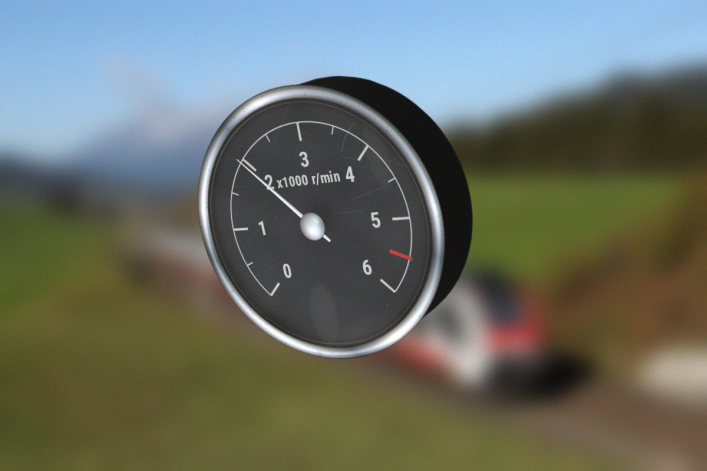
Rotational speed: rpm 2000
